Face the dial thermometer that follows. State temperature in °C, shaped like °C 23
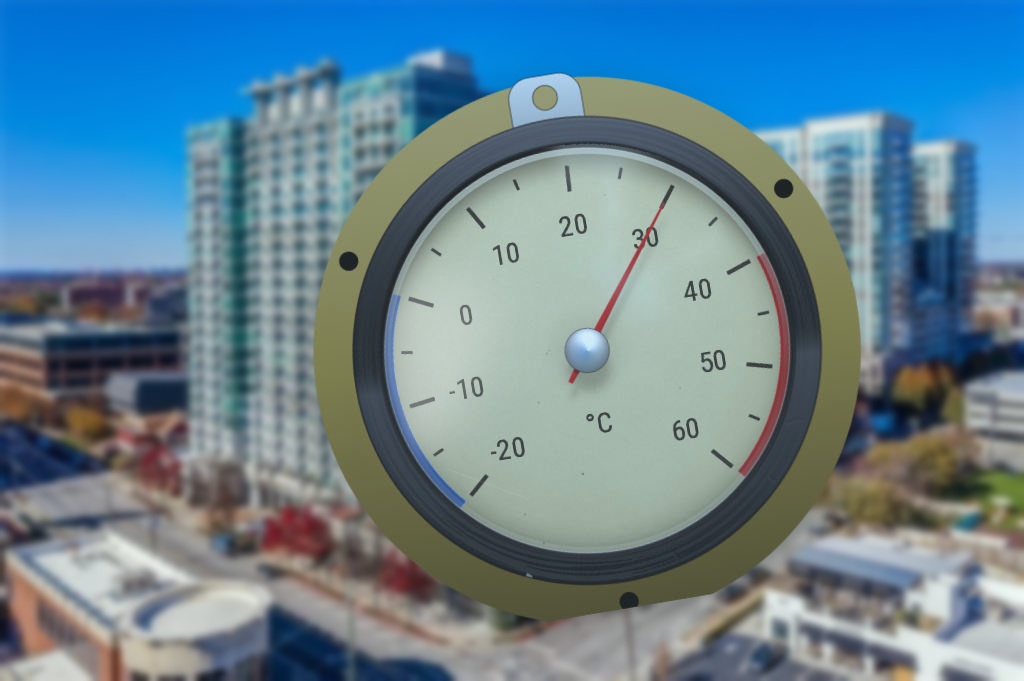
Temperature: °C 30
